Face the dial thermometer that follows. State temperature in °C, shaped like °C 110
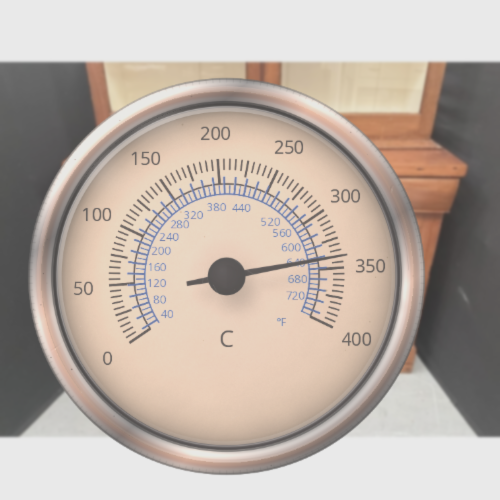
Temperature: °C 340
